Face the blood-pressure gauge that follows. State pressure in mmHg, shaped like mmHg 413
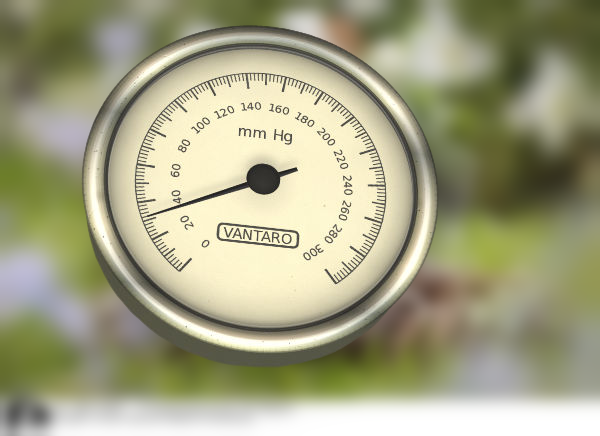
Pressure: mmHg 30
